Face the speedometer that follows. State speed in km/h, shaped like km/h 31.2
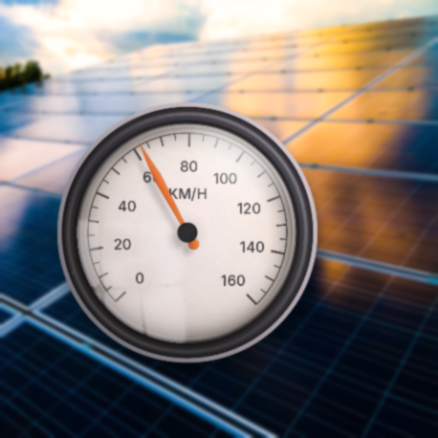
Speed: km/h 62.5
